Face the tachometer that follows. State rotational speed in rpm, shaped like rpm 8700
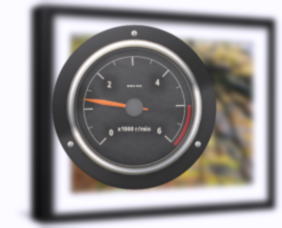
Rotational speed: rpm 1250
